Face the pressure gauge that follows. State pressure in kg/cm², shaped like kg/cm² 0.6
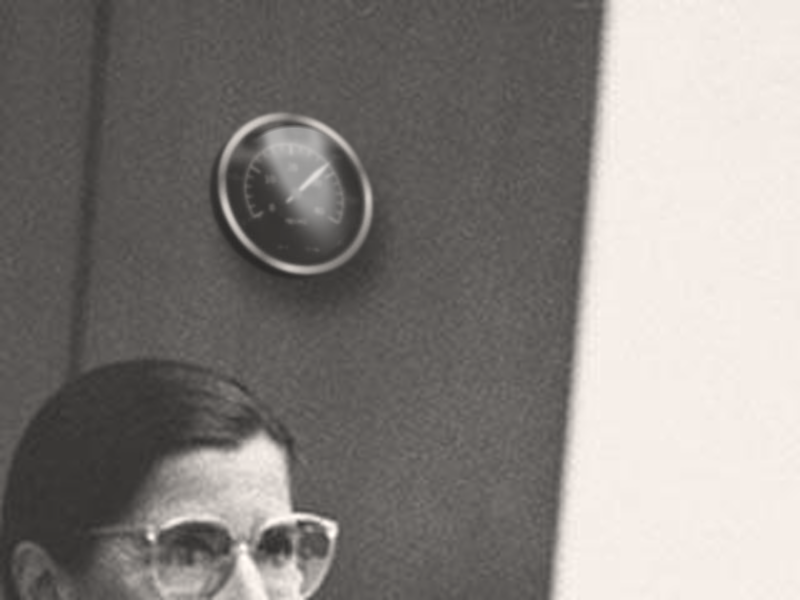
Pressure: kg/cm² 28
